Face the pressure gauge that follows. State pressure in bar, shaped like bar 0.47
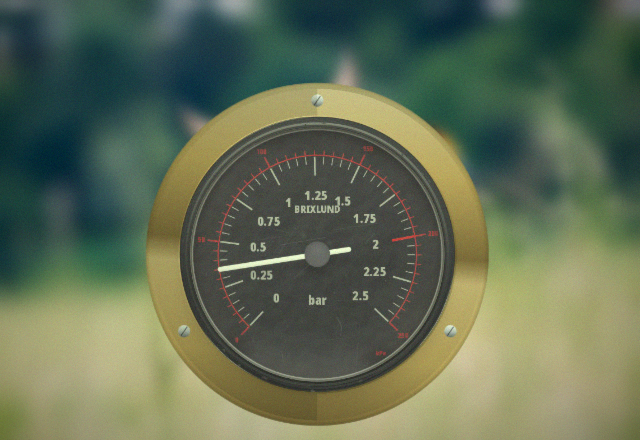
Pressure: bar 0.35
